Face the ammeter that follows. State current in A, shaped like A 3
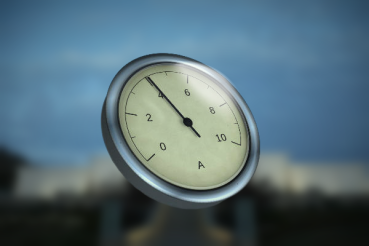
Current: A 4
